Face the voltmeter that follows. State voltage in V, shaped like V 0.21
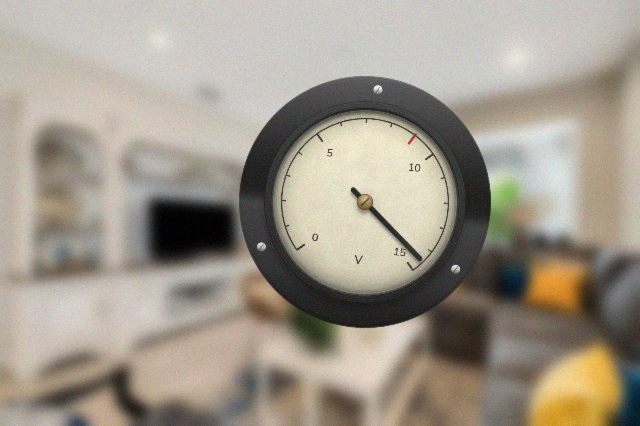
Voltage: V 14.5
